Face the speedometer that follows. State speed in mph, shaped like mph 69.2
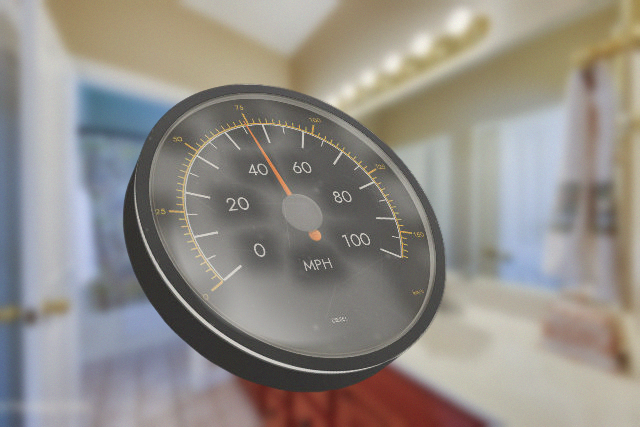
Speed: mph 45
